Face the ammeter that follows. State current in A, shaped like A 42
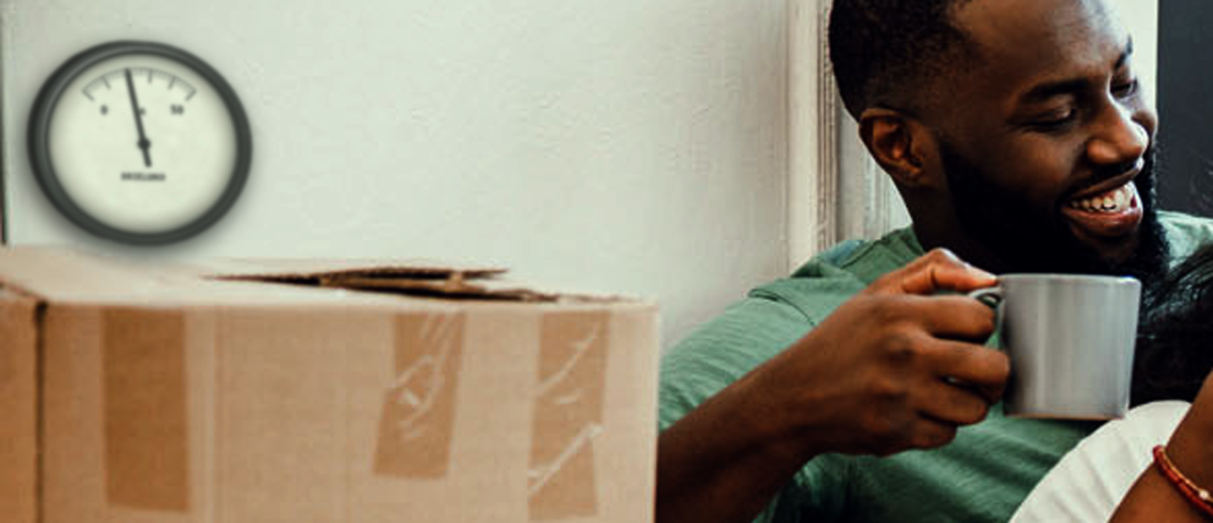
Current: A 20
